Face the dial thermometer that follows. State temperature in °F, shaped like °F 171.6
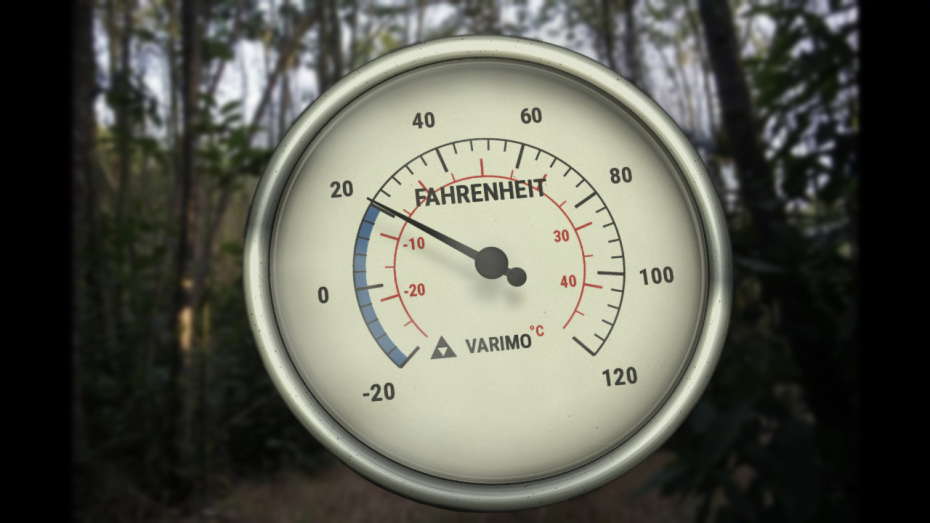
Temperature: °F 20
